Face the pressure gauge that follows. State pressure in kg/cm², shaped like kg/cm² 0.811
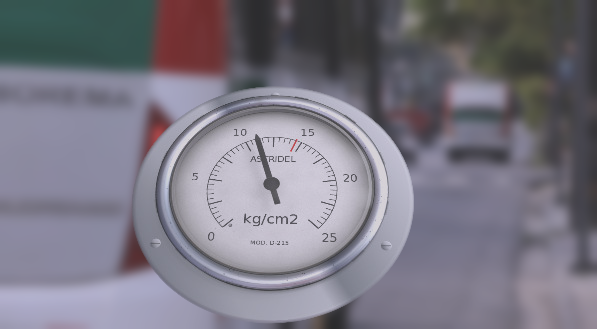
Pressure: kg/cm² 11
